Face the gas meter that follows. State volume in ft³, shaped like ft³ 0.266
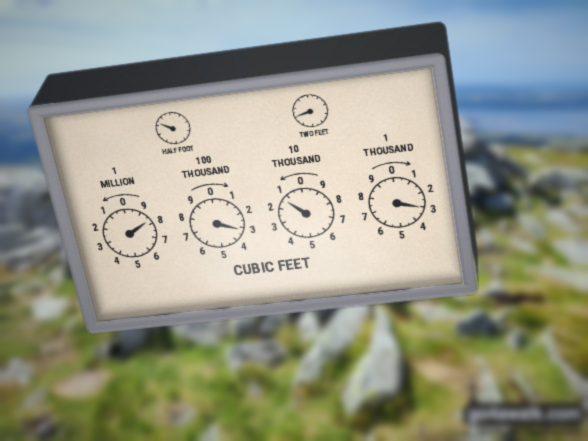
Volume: ft³ 831300
